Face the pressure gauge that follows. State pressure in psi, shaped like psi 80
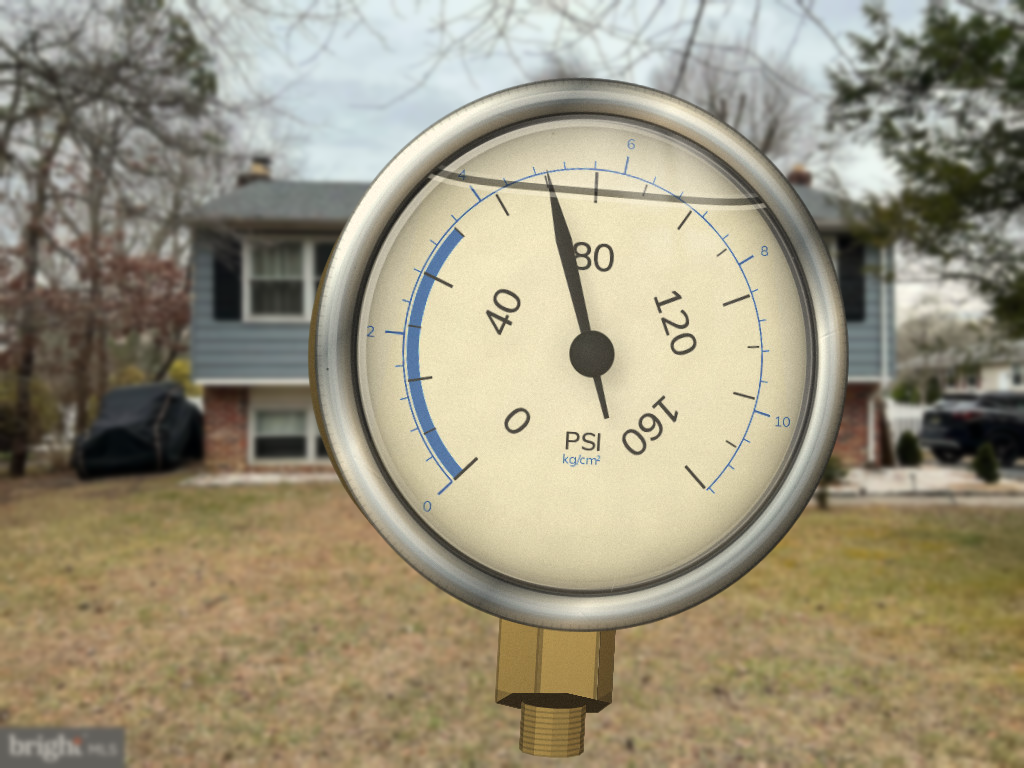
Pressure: psi 70
